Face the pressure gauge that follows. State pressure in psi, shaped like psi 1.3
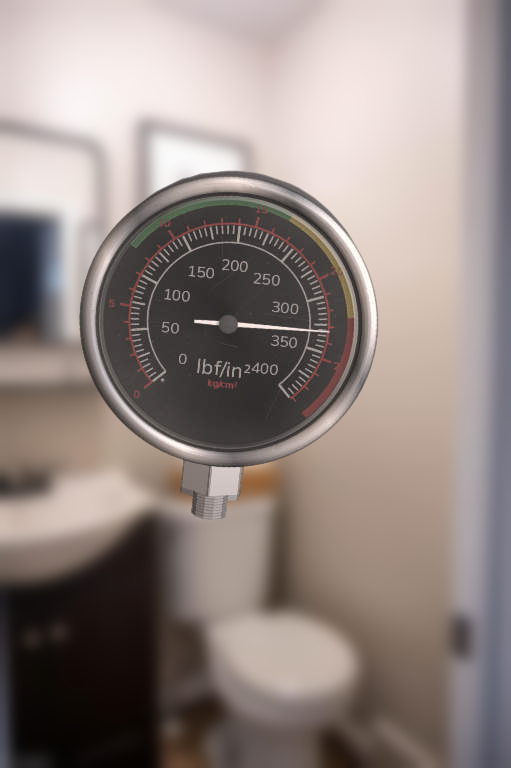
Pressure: psi 330
